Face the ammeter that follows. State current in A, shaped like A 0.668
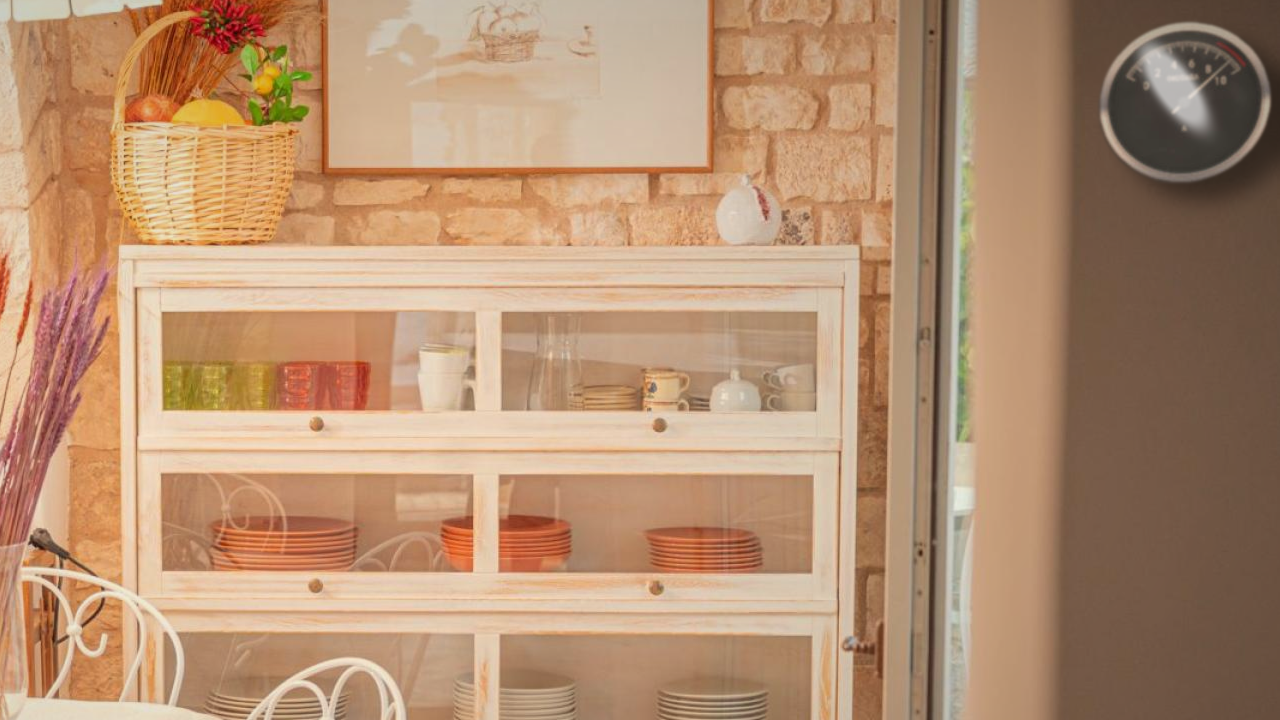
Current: A 9
